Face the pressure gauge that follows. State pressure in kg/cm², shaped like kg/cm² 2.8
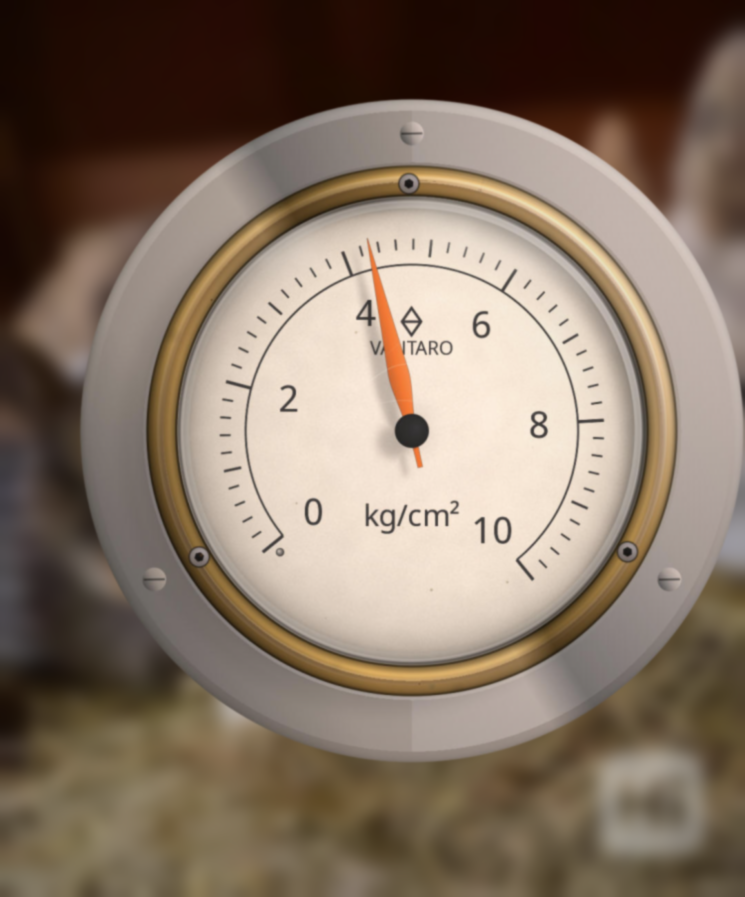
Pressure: kg/cm² 4.3
